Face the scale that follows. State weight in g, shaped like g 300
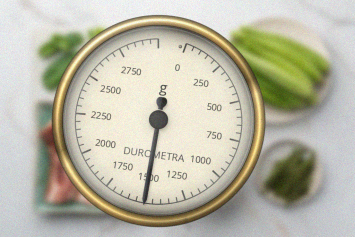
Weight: g 1500
